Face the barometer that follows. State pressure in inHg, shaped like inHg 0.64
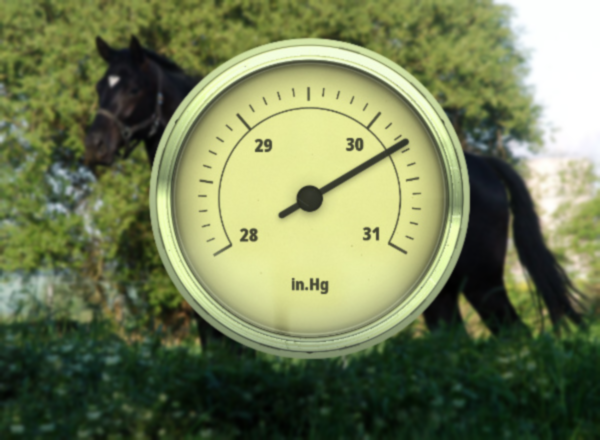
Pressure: inHg 30.25
